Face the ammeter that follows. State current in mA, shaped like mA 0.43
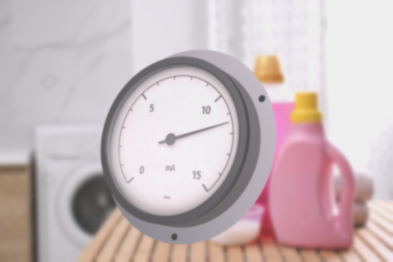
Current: mA 11.5
